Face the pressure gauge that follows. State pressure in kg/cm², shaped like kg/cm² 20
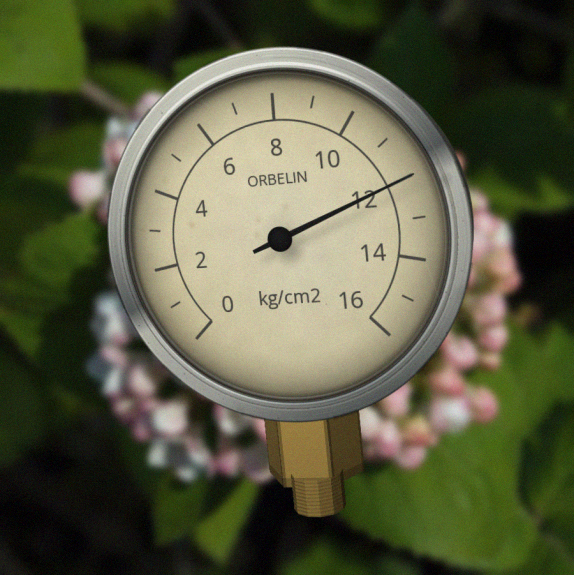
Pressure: kg/cm² 12
